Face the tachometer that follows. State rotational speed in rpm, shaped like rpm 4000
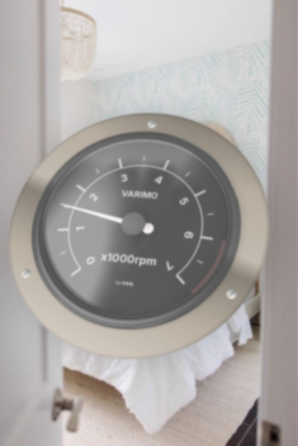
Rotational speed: rpm 1500
